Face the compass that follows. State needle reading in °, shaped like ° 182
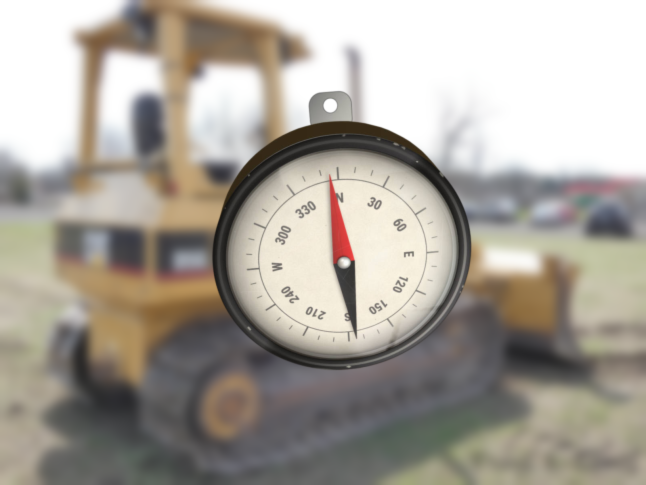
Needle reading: ° 355
